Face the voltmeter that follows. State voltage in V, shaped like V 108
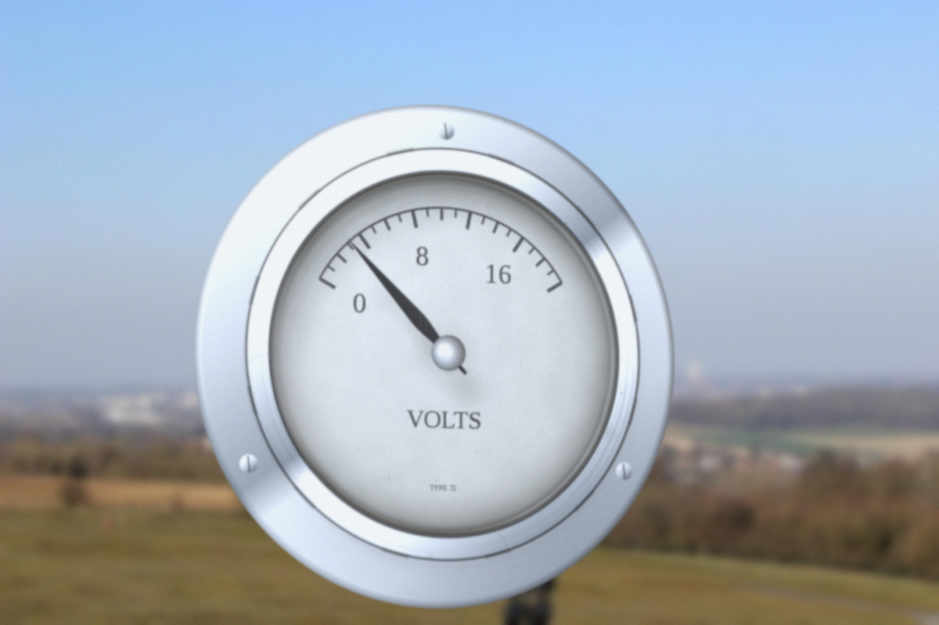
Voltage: V 3
